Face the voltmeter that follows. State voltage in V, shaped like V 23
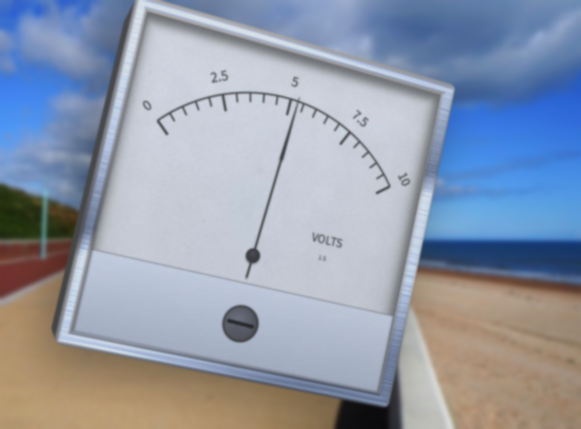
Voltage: V 5.25
